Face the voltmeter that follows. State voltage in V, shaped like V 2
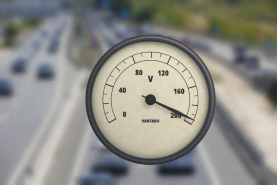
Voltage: V 195
